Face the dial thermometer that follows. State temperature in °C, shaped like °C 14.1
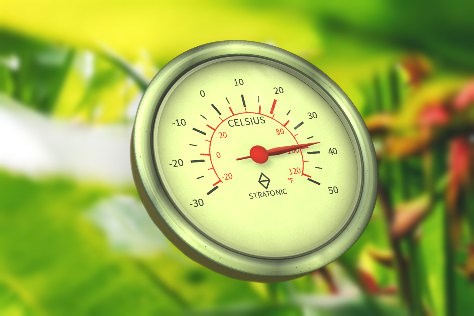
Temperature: °C 37.5
